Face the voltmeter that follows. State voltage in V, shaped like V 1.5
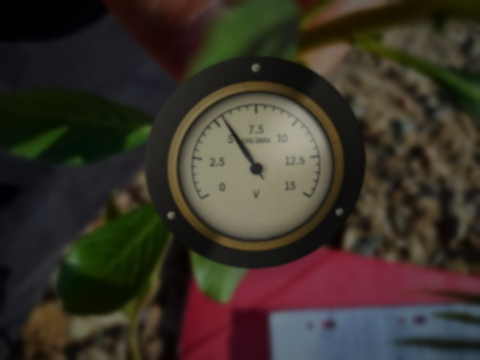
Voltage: V 5.5
